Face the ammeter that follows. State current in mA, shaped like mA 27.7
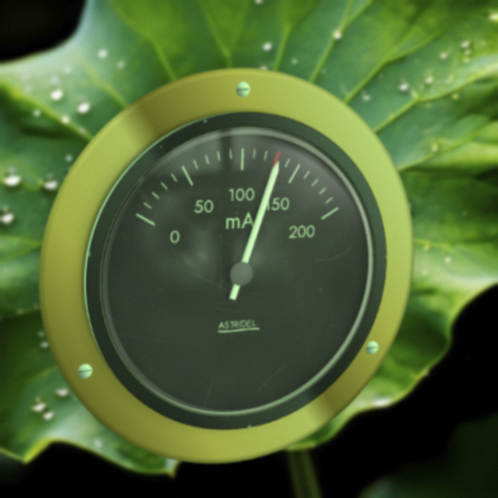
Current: mA 130
